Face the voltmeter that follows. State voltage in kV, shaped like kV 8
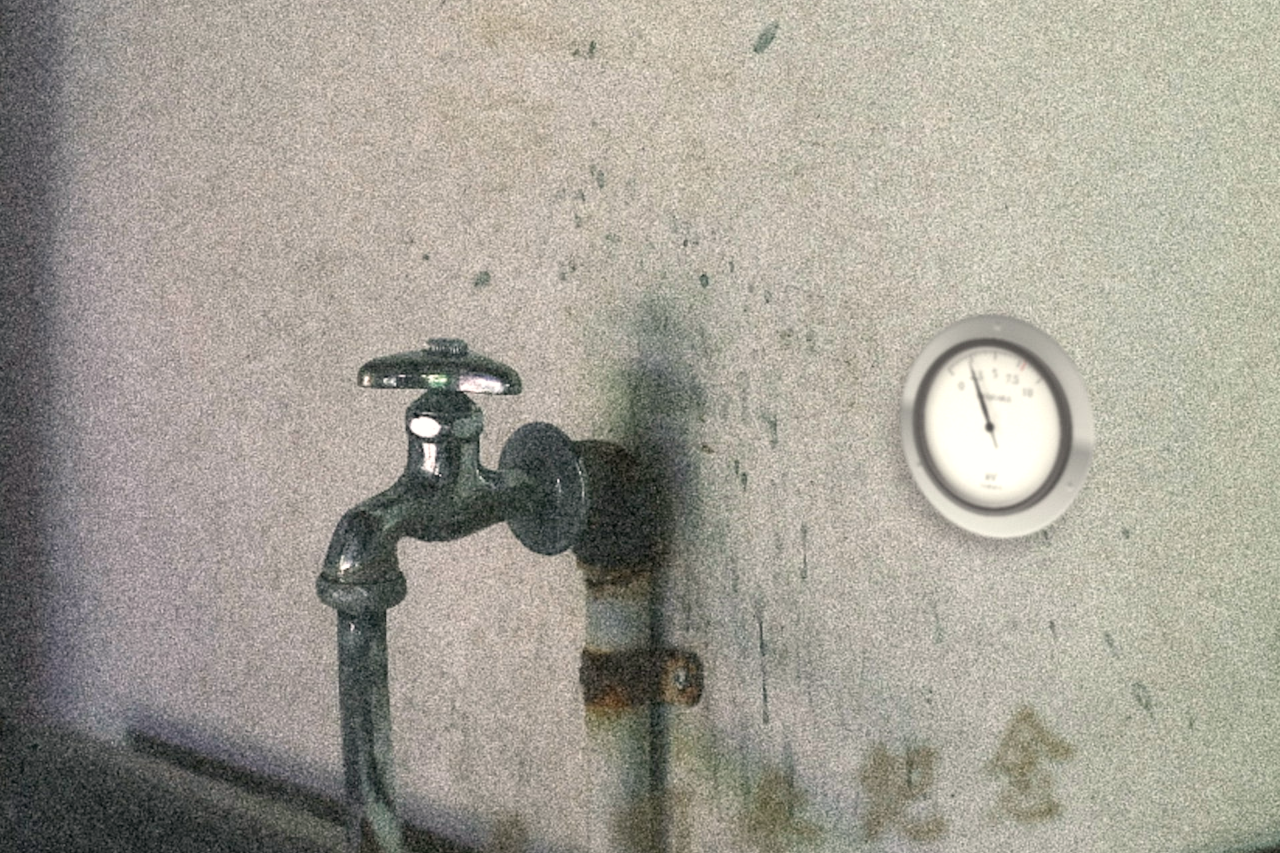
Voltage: kV 2.5
